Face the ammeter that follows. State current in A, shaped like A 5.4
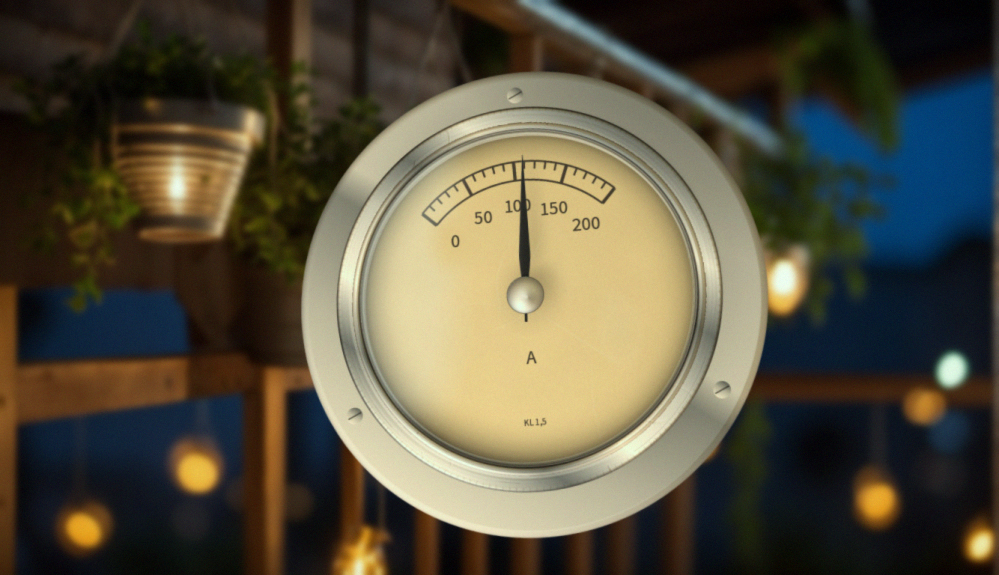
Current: A 110
